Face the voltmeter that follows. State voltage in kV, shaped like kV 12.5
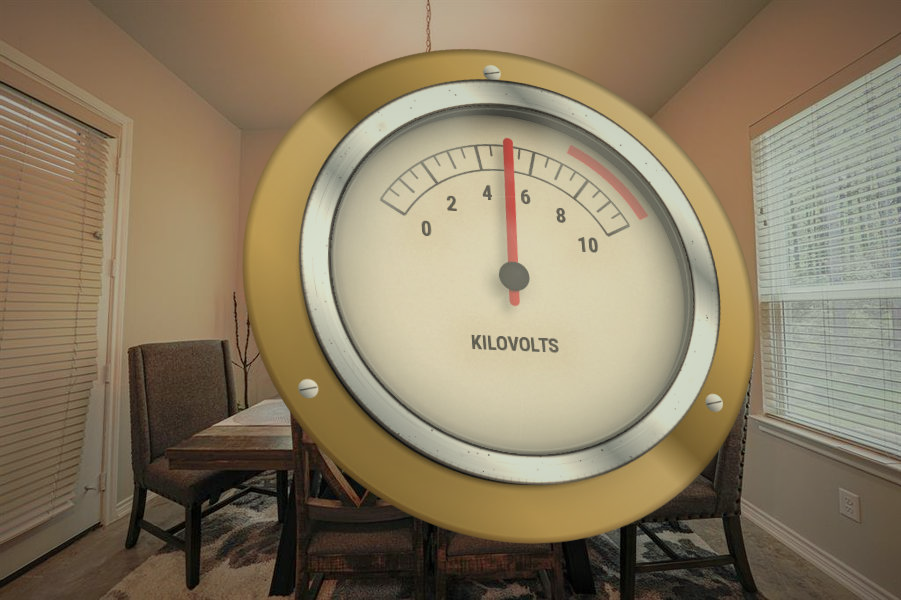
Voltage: kV 5
